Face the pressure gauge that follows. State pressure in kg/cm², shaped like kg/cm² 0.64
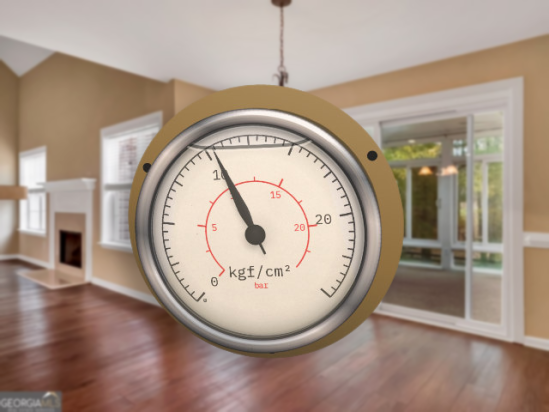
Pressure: kg/cm² 10.5
